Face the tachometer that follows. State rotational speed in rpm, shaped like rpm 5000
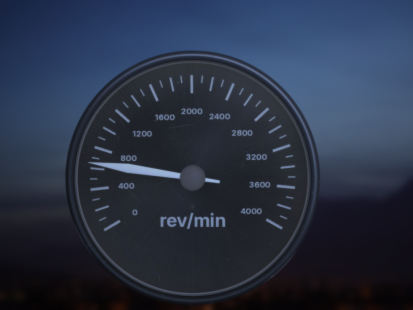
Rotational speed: rpm 650
